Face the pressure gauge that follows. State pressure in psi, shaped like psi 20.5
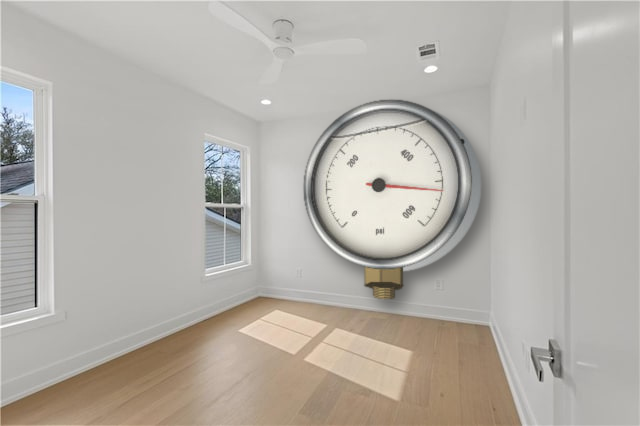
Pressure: psi 520
